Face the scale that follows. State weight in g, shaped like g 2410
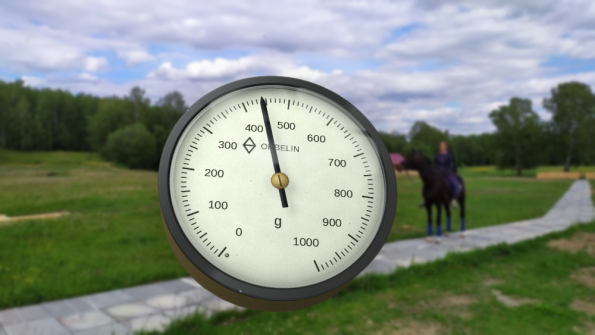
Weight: g 440
